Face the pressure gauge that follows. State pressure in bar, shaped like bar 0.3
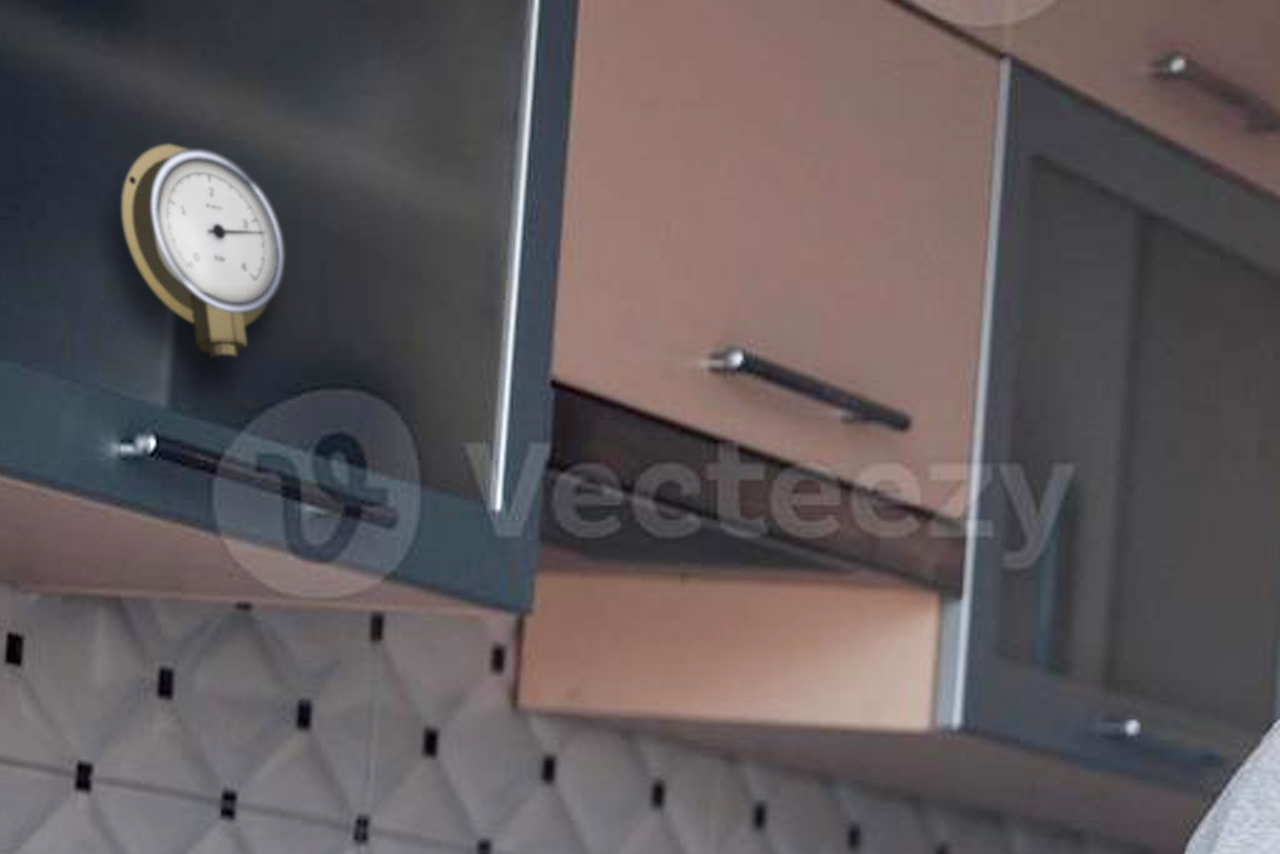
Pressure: bar 3.2
